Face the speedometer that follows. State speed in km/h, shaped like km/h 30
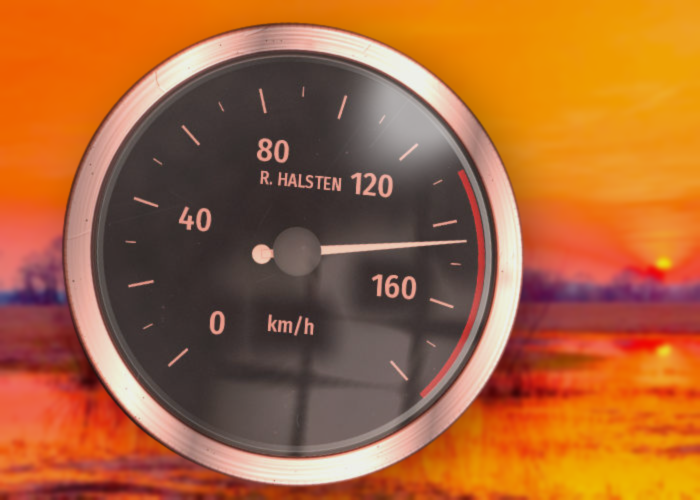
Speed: km/h 145
